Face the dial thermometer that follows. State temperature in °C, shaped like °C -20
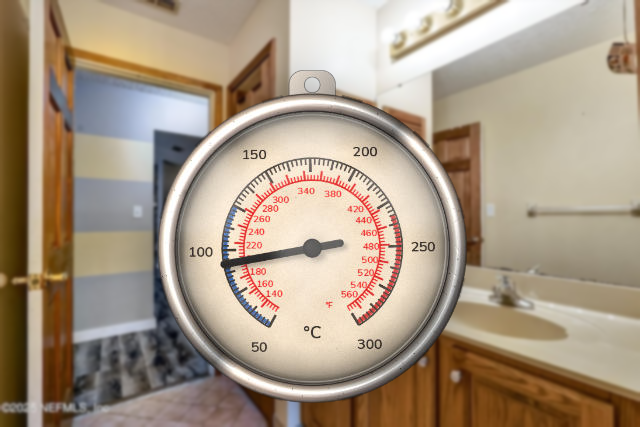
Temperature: °C 92.5
